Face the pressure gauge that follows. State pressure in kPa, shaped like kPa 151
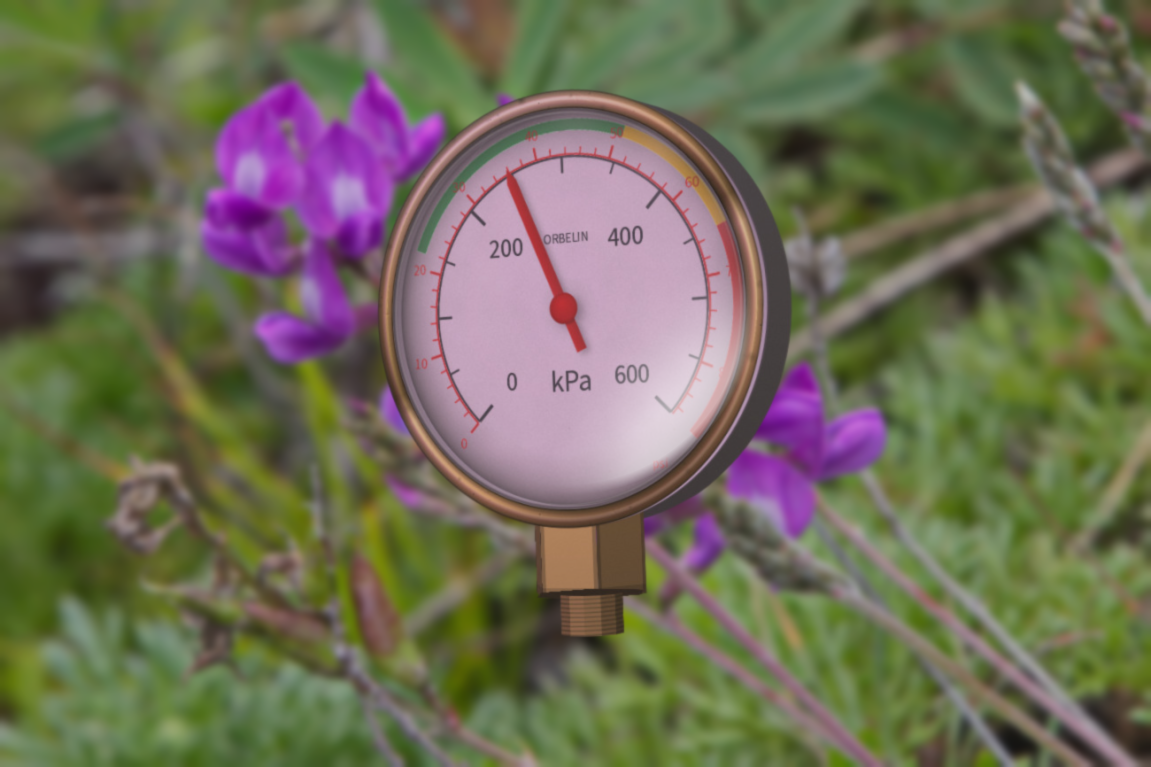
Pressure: kPa 250
